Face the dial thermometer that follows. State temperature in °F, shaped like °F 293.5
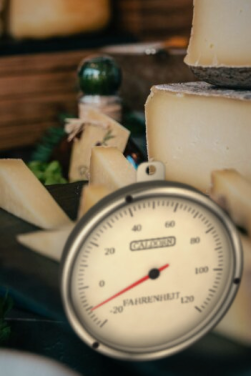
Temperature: °F -10
